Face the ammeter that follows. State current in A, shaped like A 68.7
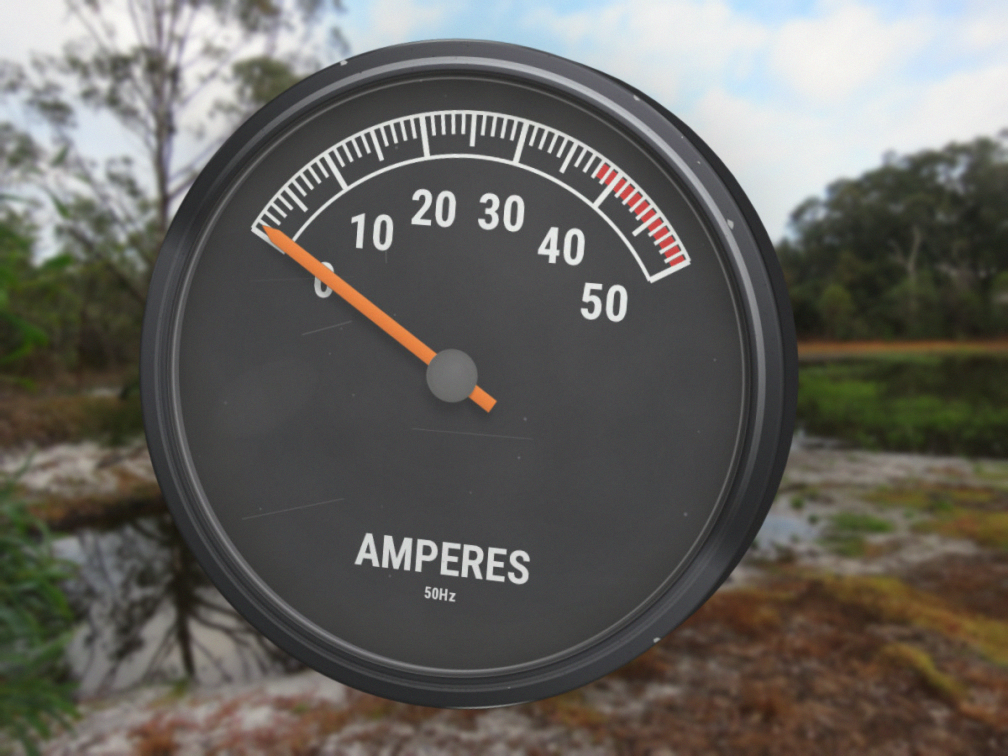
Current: A 1
